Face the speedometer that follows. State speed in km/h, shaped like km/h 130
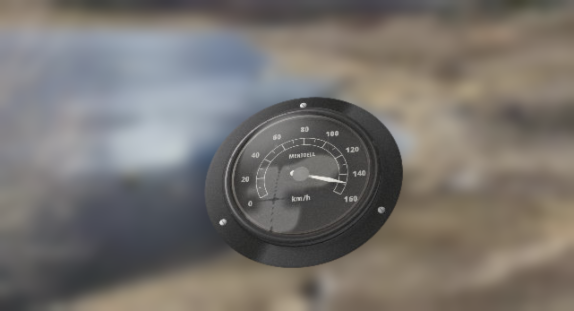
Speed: km/h 150
